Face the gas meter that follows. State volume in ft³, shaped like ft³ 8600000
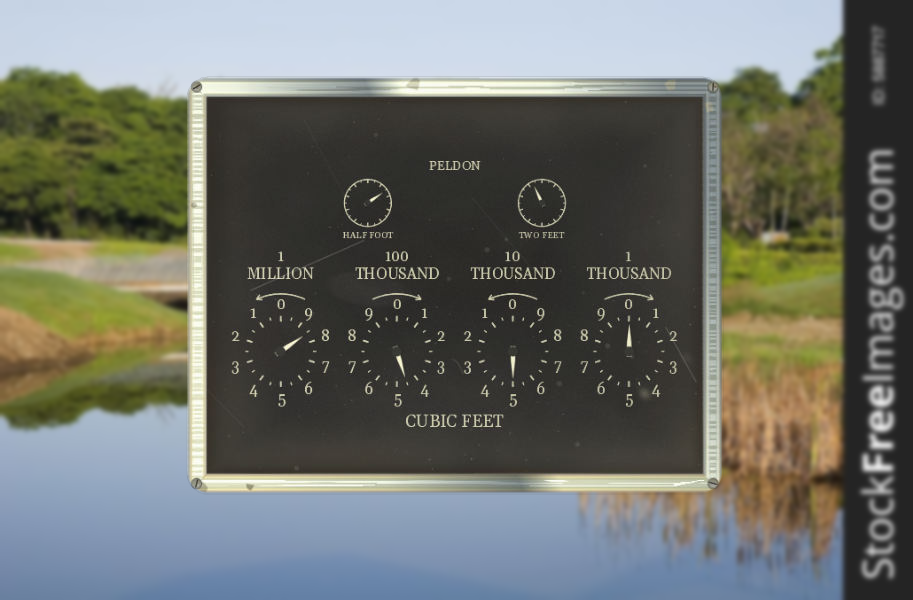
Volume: ft³ 845000
